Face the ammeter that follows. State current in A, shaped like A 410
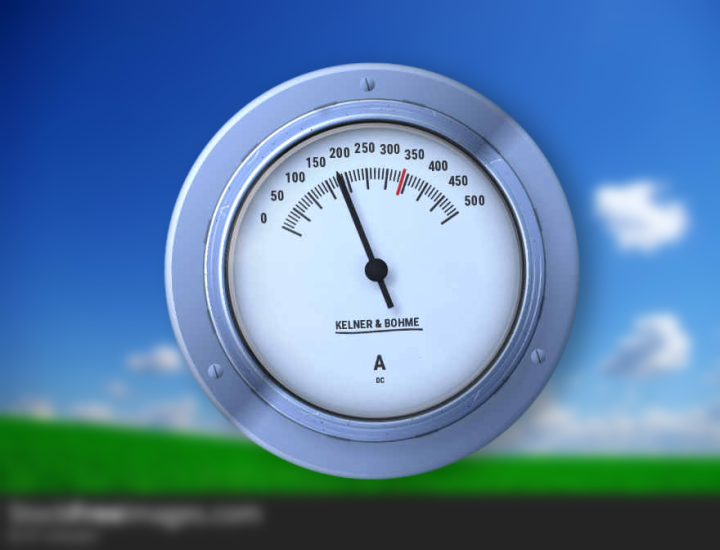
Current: A 180
